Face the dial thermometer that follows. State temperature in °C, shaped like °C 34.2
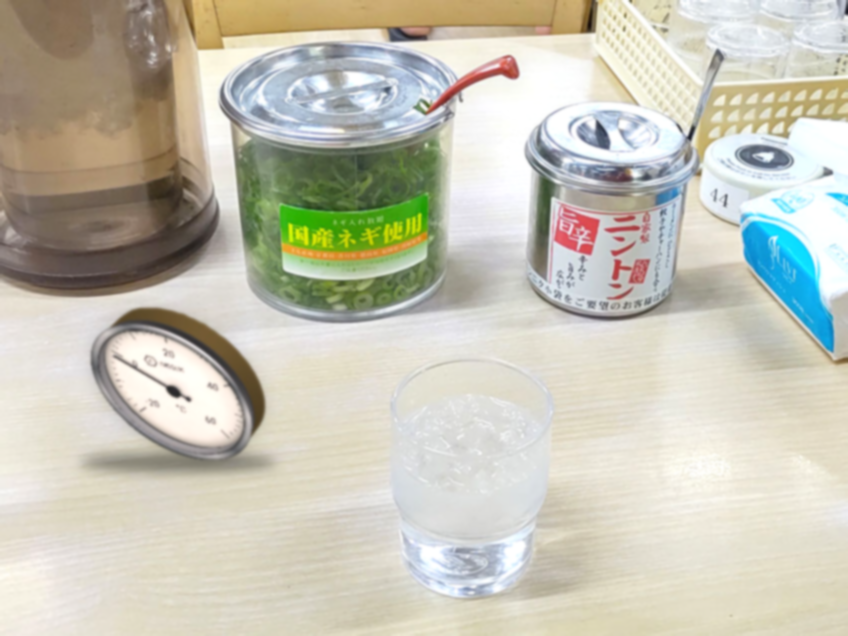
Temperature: °C 0
